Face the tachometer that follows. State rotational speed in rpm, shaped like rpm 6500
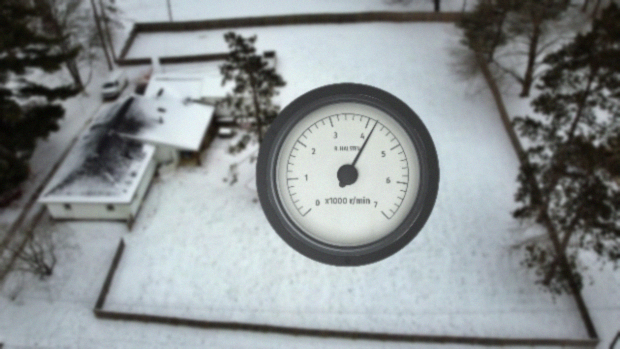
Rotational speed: rpm 4200
